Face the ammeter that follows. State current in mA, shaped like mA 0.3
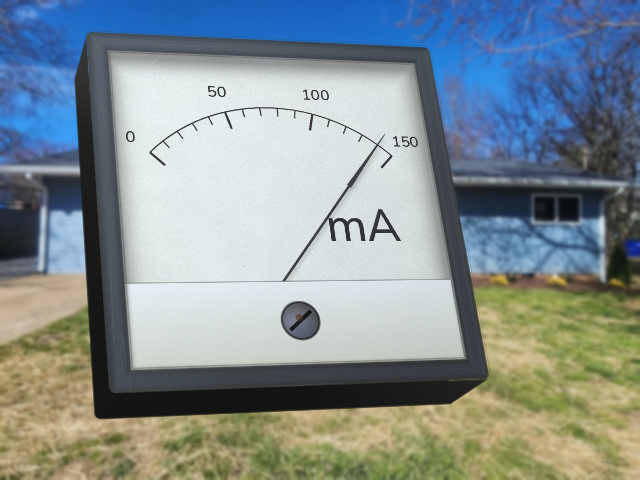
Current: mA 140
